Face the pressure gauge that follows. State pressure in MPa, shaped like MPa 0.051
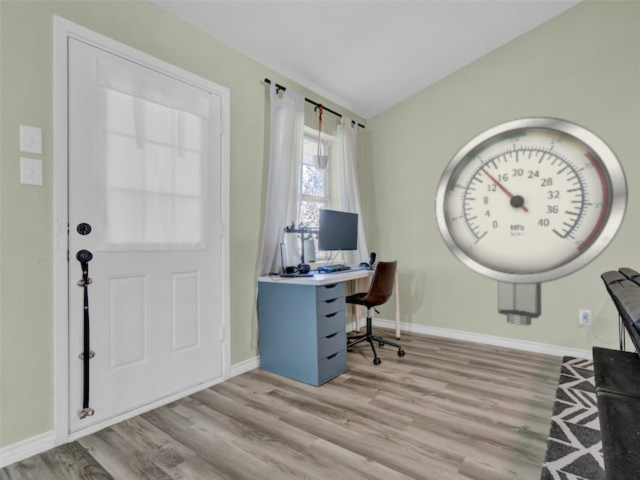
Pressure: MPa 14
